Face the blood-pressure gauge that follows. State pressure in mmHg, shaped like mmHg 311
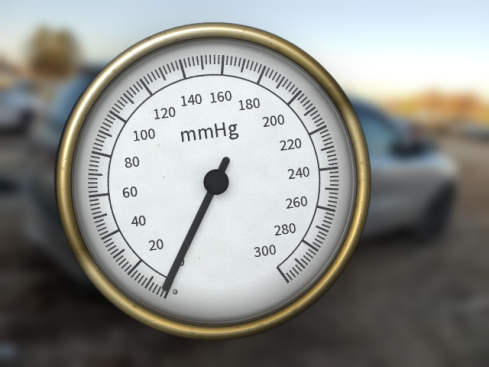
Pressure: mmHg 2
